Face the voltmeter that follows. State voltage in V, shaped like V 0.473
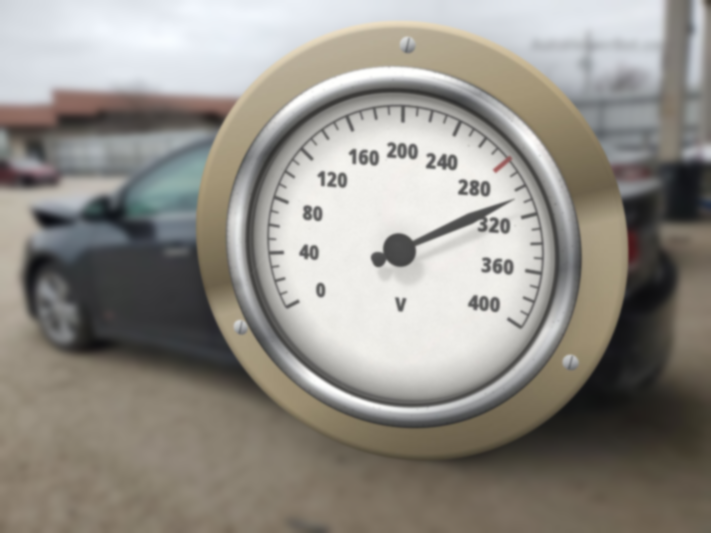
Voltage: V 305
